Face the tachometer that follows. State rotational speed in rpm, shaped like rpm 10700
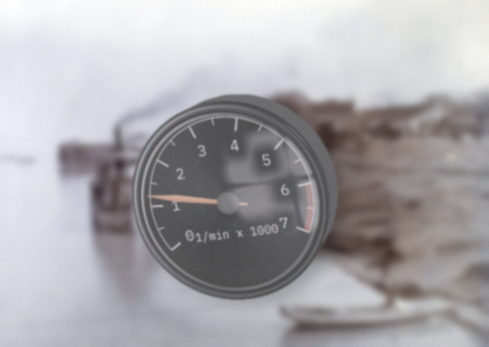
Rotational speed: rpm 1250
